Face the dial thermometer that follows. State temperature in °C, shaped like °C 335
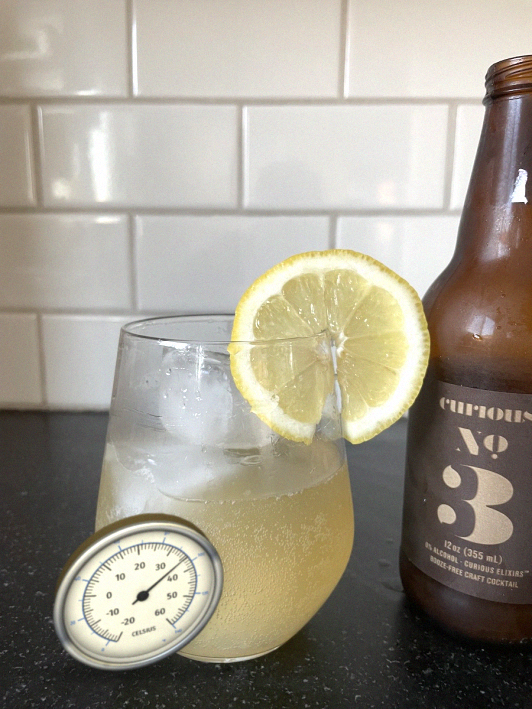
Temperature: °C 35
